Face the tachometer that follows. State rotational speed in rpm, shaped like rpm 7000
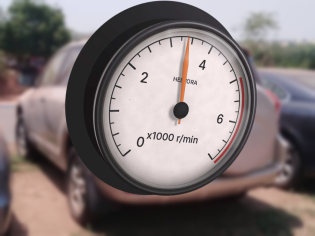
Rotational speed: rpm 3375
